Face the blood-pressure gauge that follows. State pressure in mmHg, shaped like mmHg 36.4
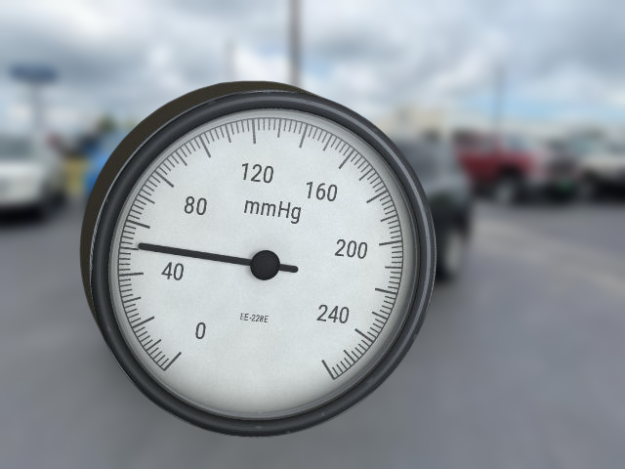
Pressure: mmHg 52
